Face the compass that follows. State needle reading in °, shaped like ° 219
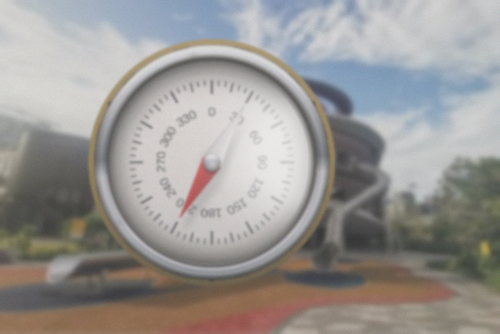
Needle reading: ° 210
